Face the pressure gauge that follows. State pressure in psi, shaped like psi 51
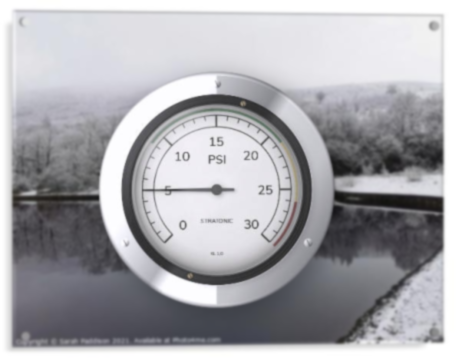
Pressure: psi 5
